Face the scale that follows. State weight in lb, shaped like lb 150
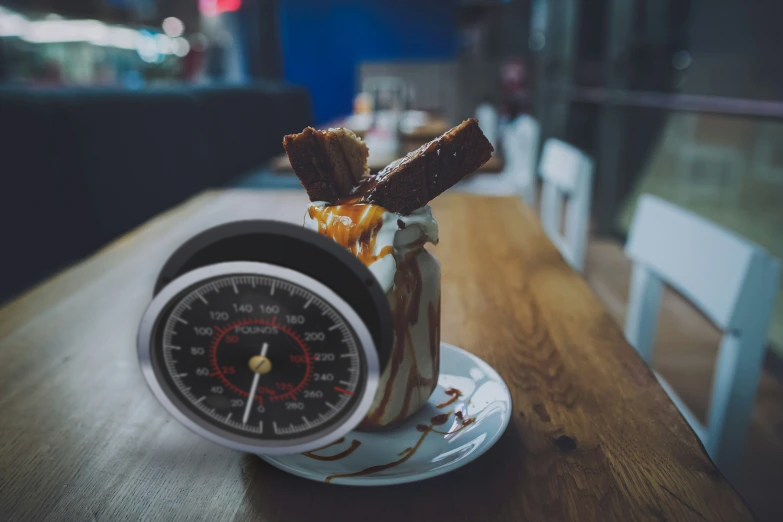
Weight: lb 10
